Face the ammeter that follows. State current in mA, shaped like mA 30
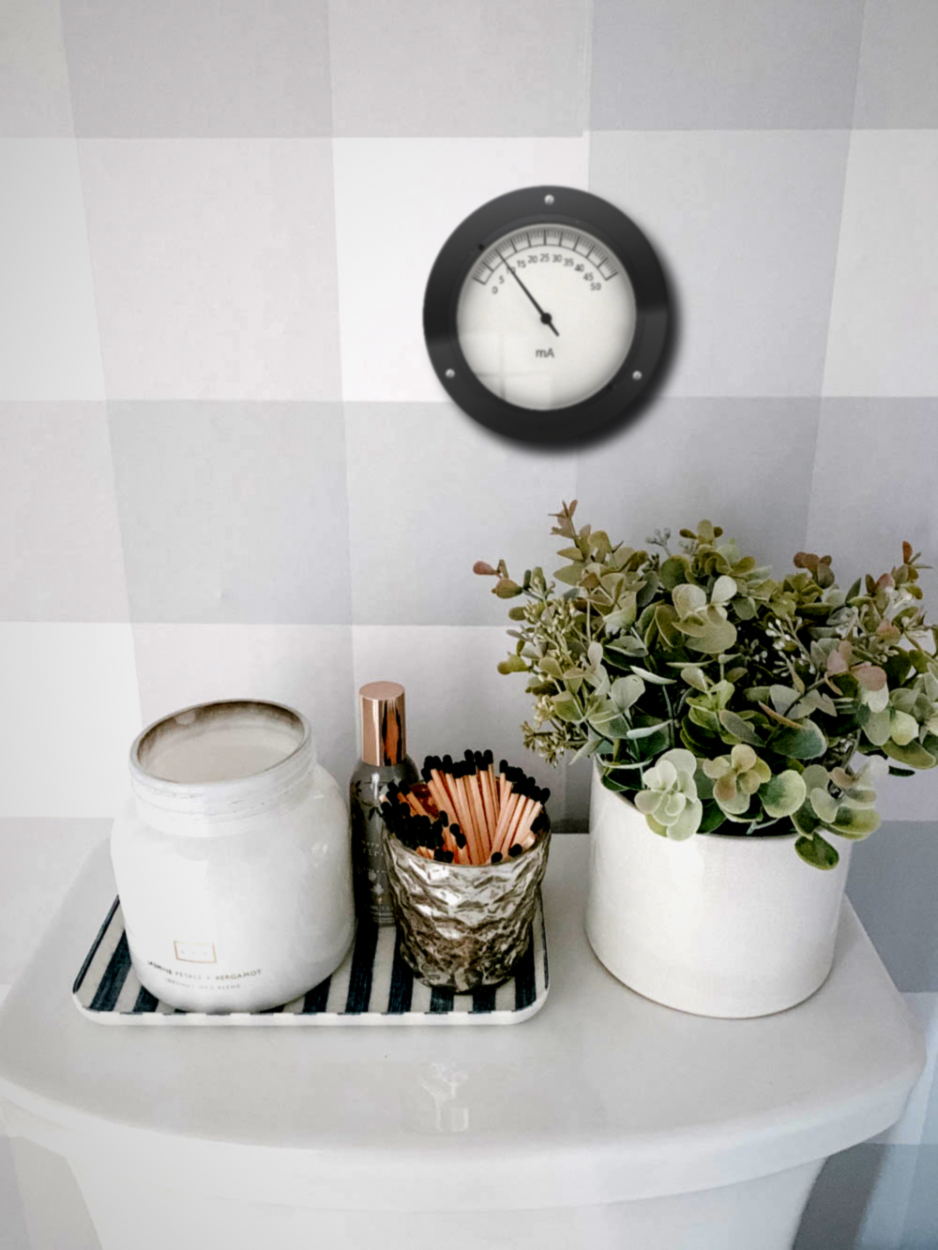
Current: mA 10
